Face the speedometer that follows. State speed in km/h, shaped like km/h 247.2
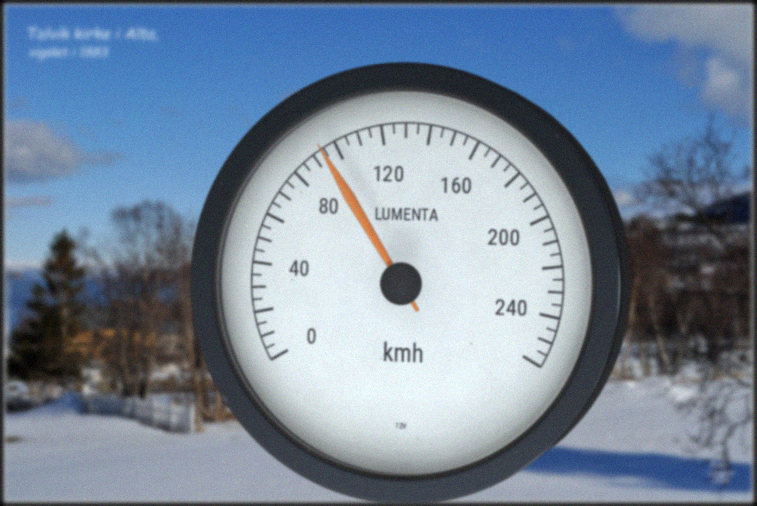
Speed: km/h 95
